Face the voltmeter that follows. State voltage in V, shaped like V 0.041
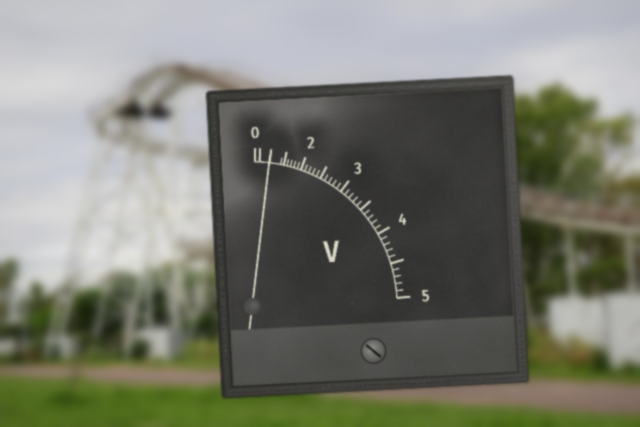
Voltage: V 1
